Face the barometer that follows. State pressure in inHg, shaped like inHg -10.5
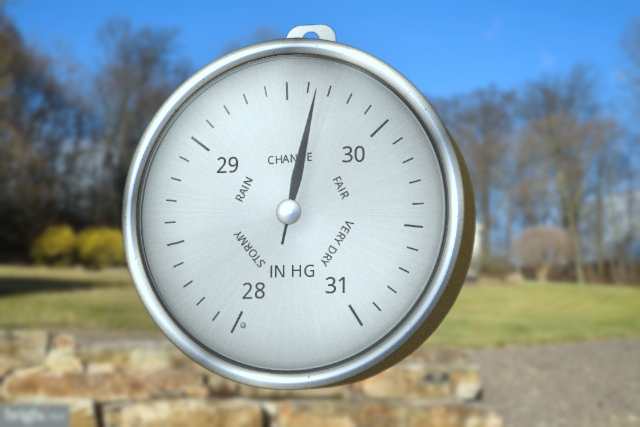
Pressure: inHg 29.65
